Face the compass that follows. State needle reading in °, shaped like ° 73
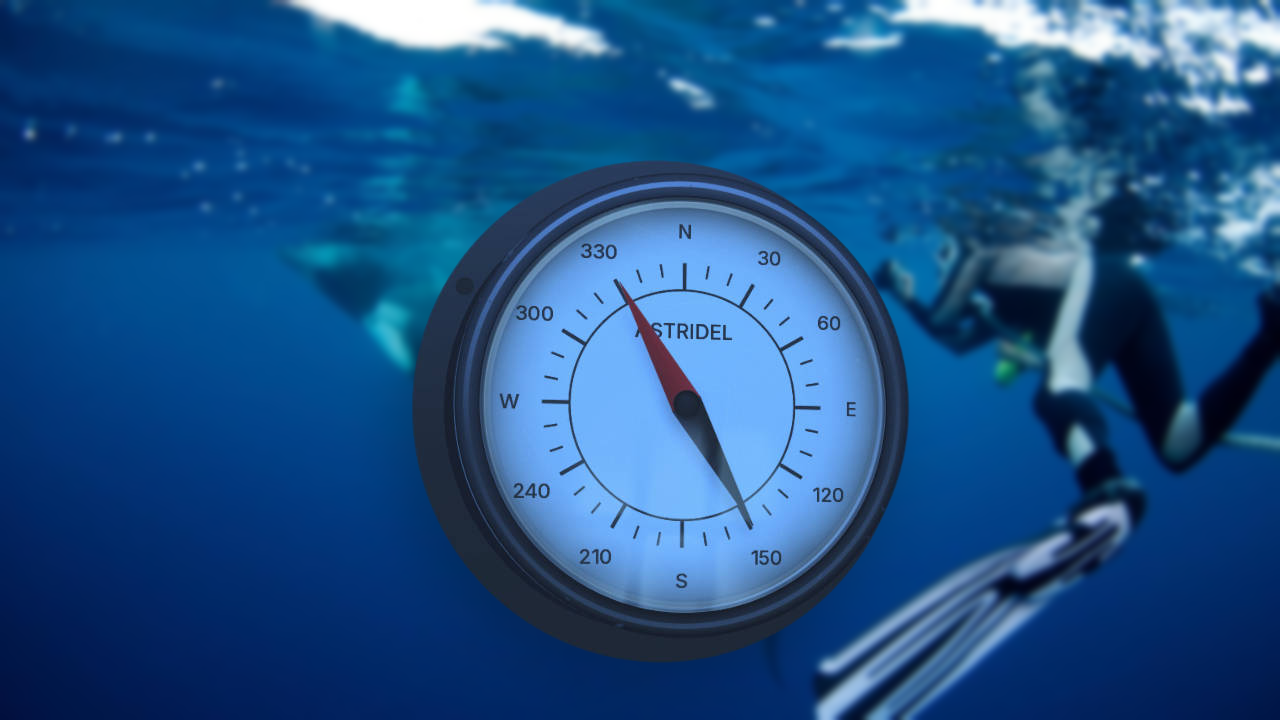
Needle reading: ° 330
